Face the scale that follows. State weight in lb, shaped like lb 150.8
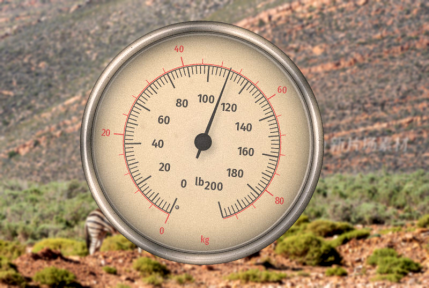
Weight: lb 110
